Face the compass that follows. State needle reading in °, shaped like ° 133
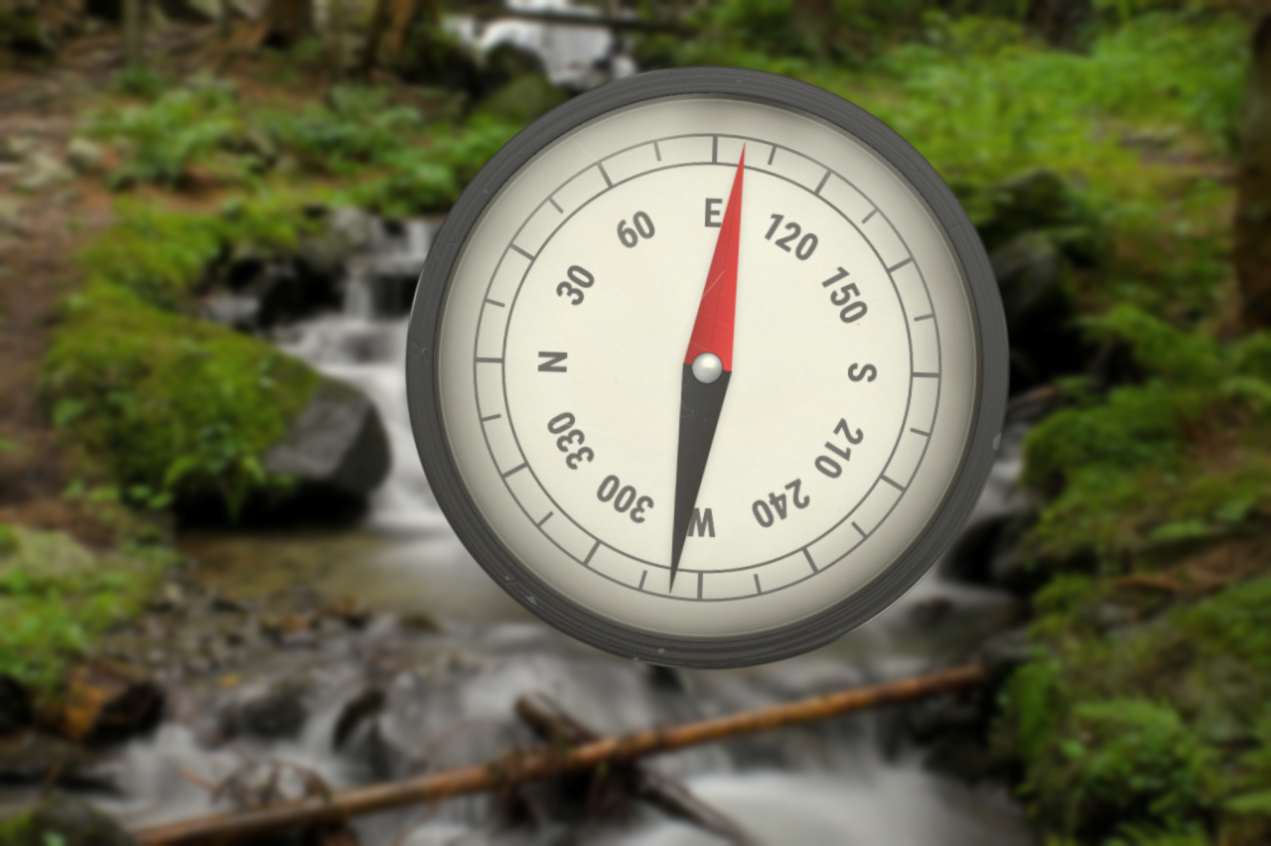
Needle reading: ° 97.5
